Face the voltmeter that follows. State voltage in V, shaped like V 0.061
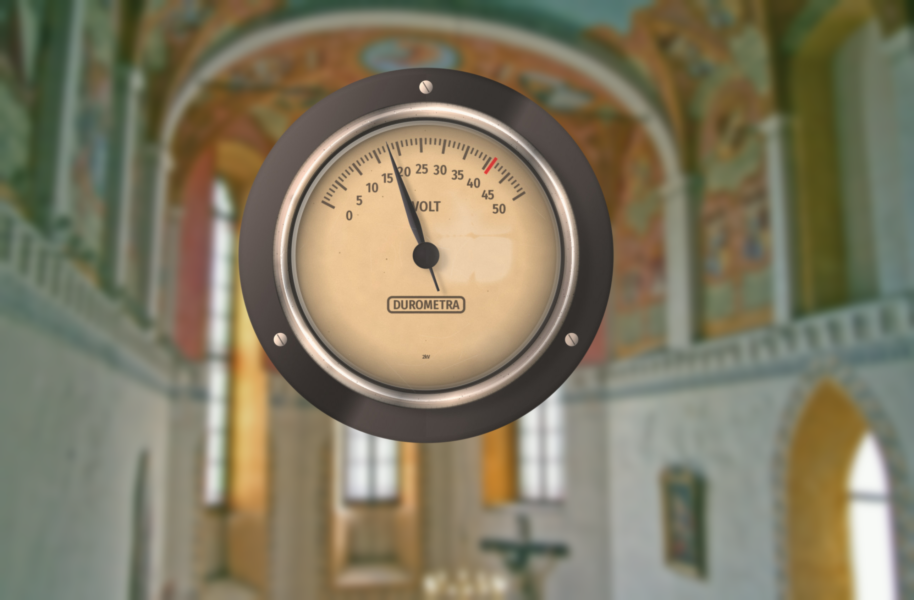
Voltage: V 18
